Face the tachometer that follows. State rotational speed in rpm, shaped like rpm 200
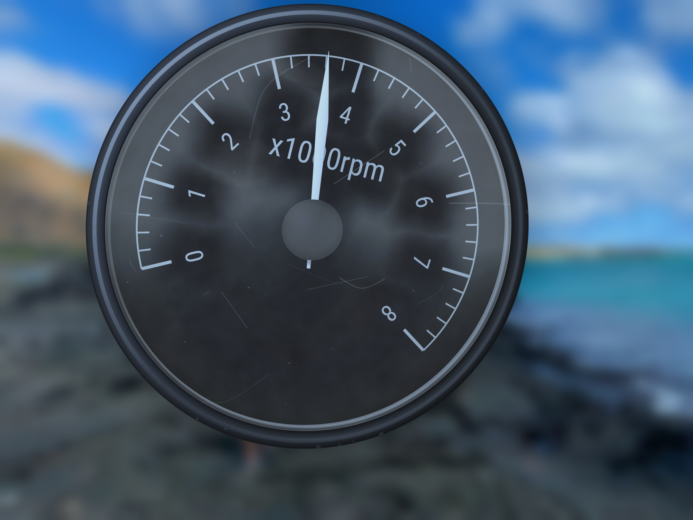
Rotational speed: rpm 3600
